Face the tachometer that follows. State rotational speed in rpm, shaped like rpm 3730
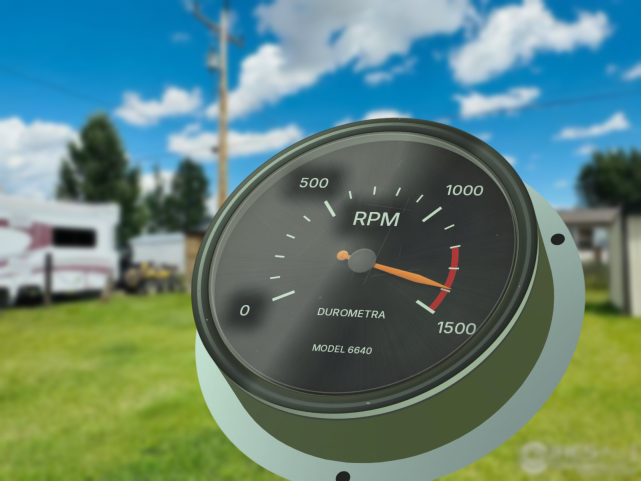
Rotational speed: rpm 1400
